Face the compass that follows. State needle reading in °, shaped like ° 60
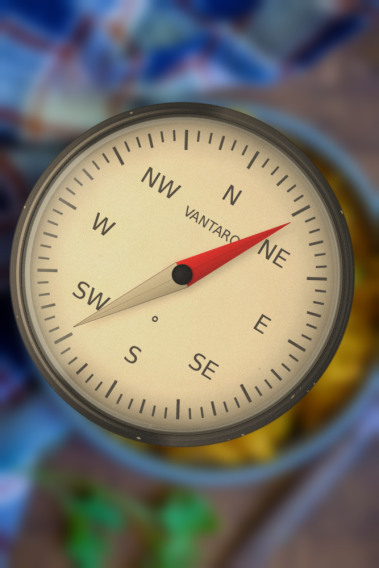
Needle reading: ° 32.5
